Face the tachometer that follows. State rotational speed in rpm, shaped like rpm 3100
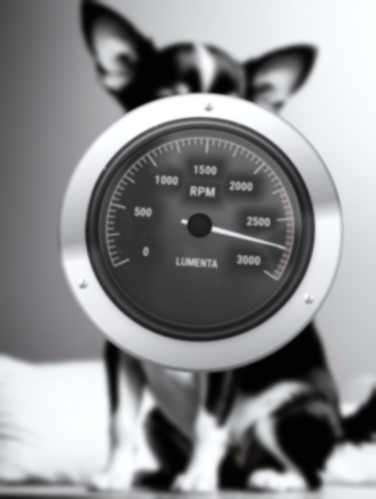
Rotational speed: rpm 2750
